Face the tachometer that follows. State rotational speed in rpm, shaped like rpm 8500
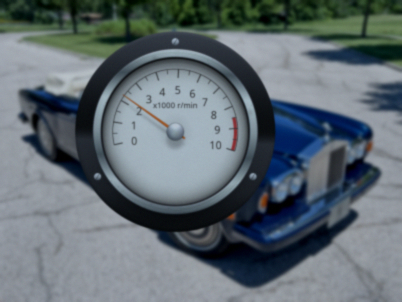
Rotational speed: rpm 2250
